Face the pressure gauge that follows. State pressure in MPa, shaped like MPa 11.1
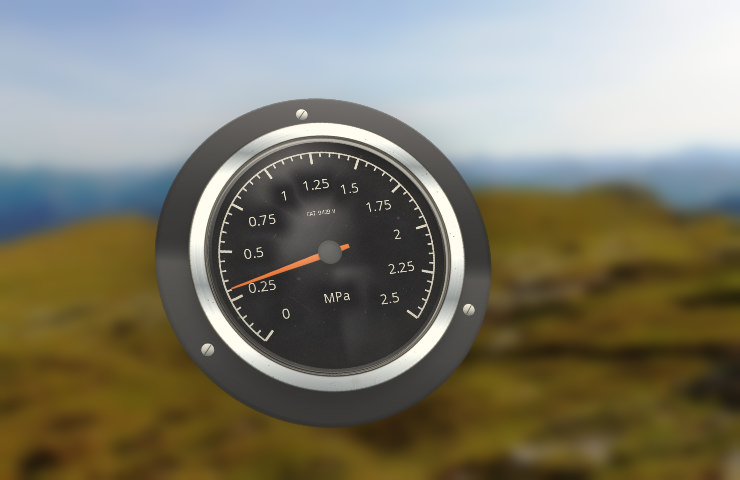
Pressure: MPa 0.3
